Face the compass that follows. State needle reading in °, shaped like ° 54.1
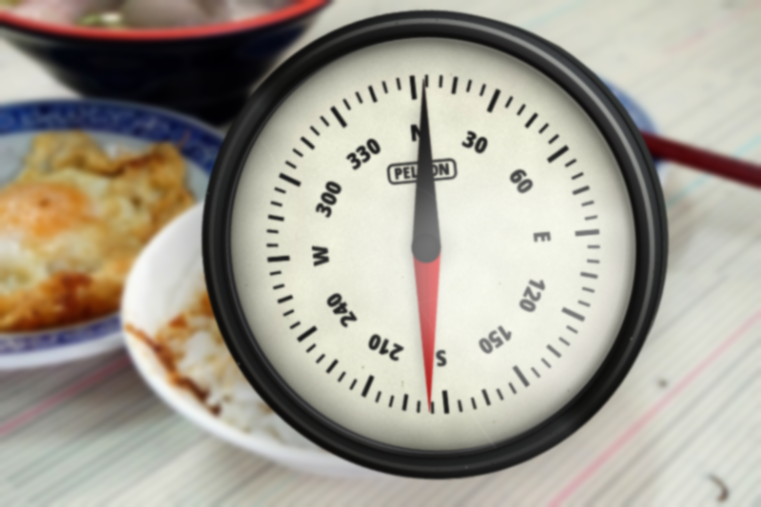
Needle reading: ° 185
